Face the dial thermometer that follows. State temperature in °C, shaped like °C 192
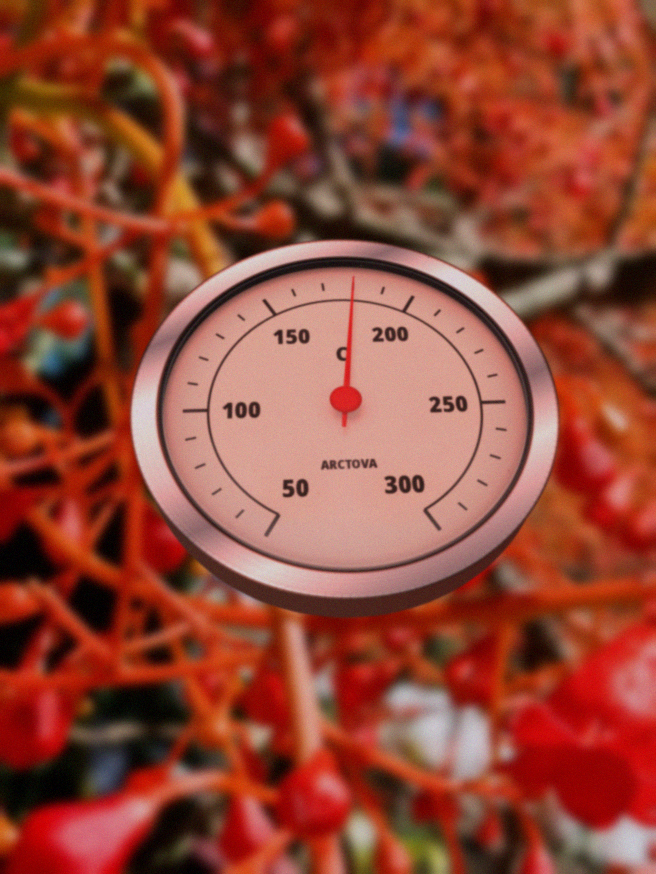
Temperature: °C 180
